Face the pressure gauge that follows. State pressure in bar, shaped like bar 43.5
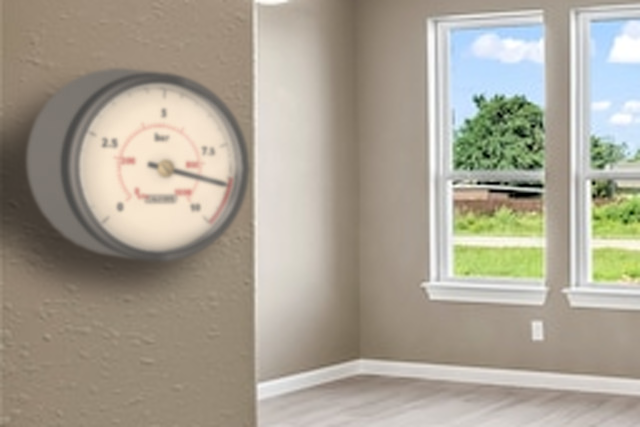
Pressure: bar 8.75
